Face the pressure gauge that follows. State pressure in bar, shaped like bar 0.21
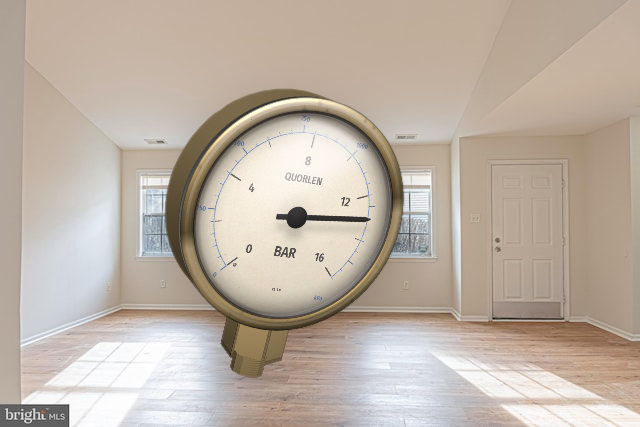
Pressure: bar 13
